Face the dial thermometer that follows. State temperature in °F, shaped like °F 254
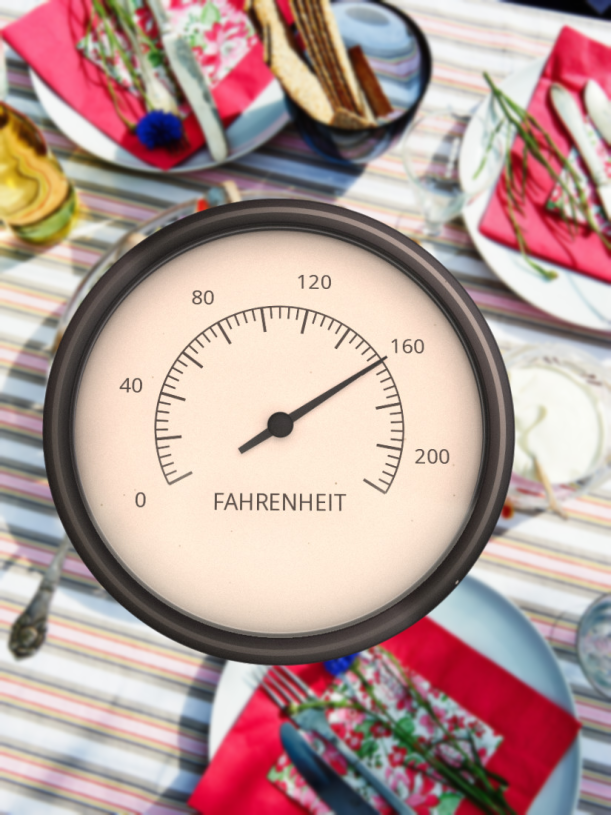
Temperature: °F 160
